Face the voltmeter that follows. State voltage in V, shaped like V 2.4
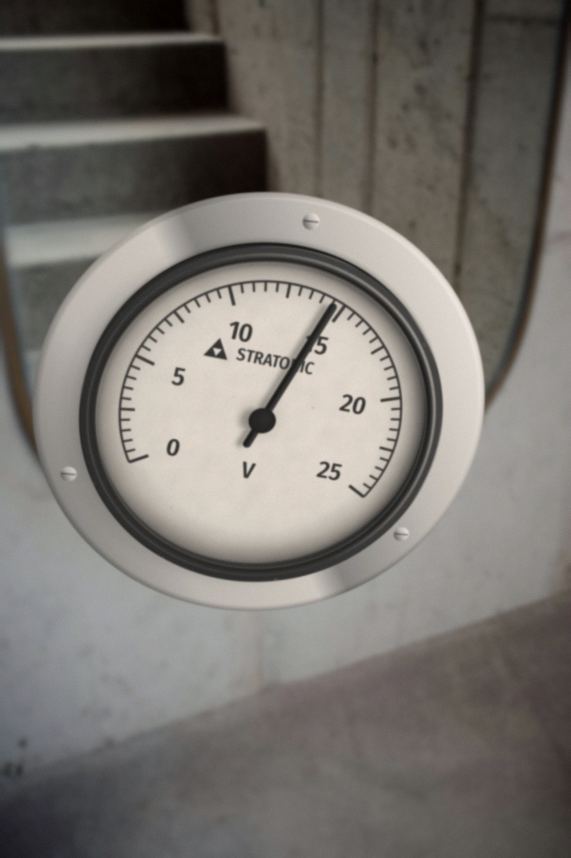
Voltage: V 14.5
